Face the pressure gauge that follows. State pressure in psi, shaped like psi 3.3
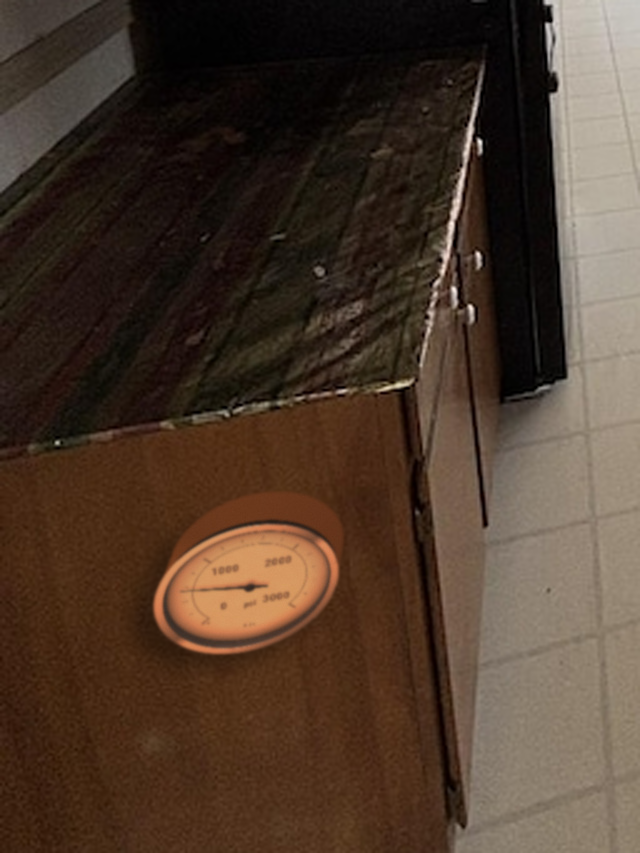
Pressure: psi 600
